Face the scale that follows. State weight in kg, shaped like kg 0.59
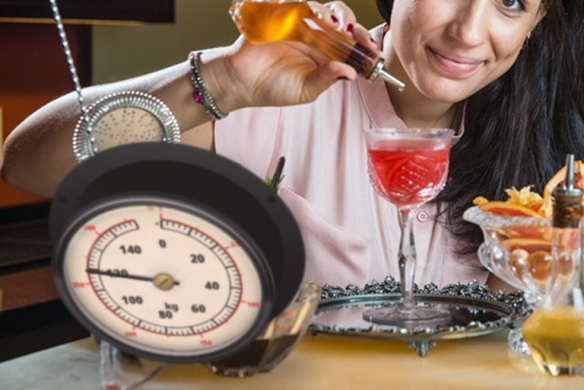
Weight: kg 120
